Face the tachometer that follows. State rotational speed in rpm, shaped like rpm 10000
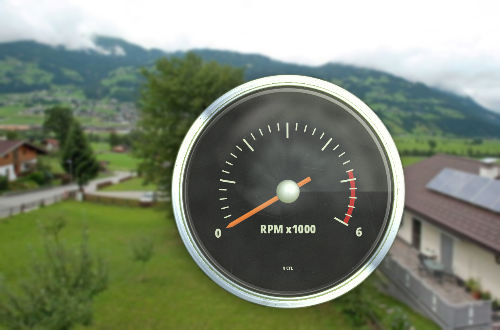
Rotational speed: rpm 0
